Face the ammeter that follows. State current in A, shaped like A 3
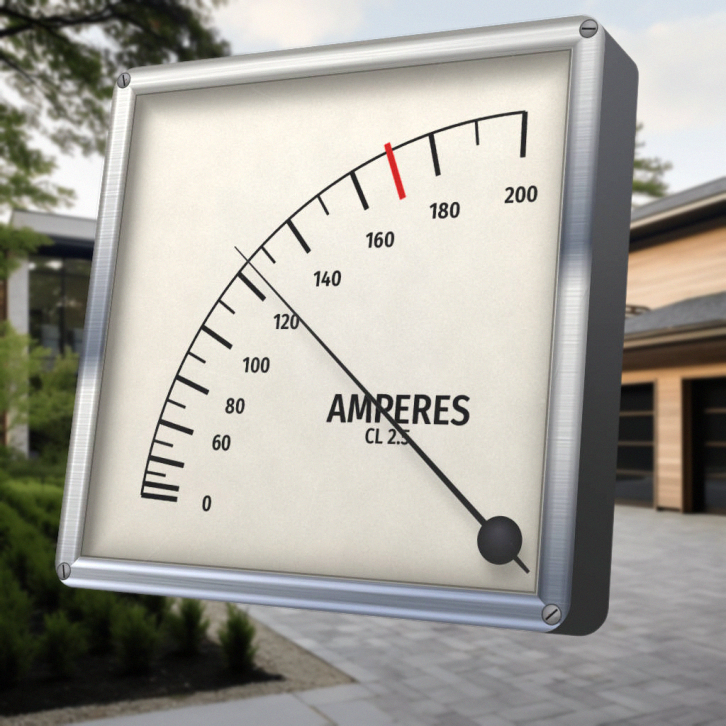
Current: A 125
